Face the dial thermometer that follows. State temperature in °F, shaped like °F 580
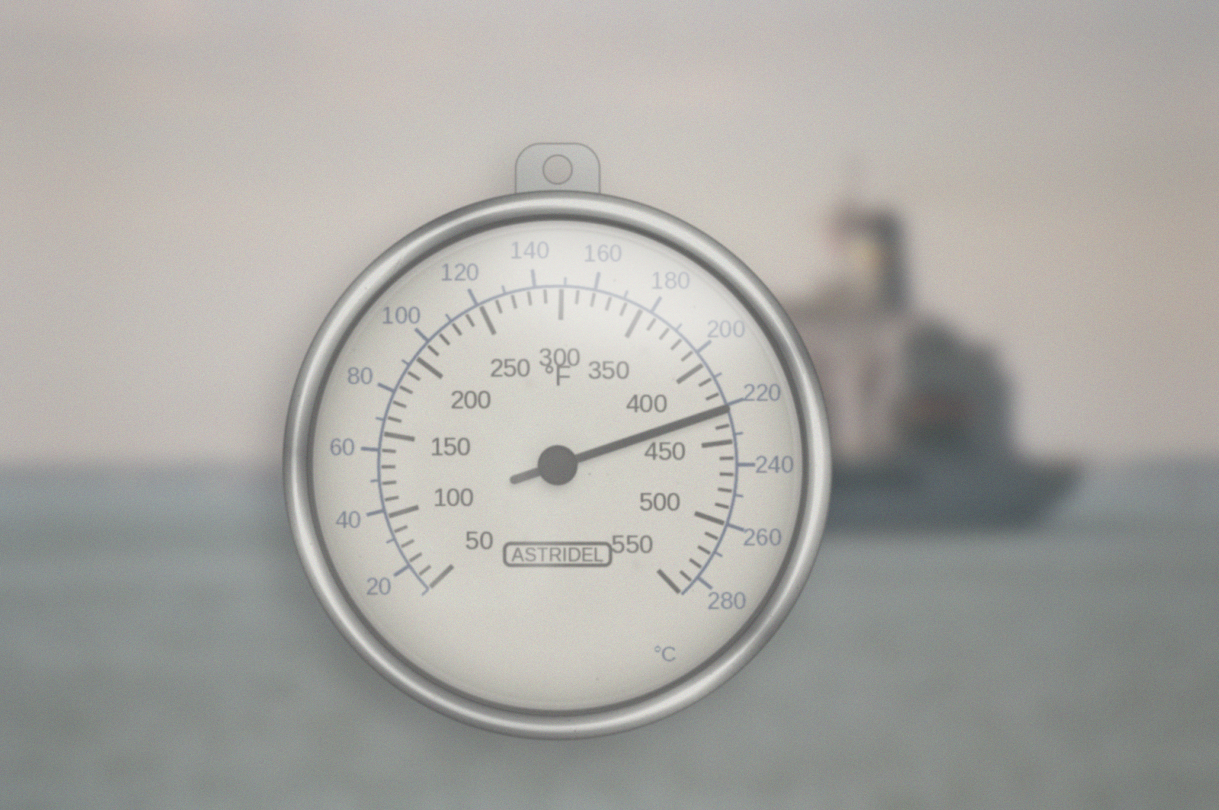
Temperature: °F 430
